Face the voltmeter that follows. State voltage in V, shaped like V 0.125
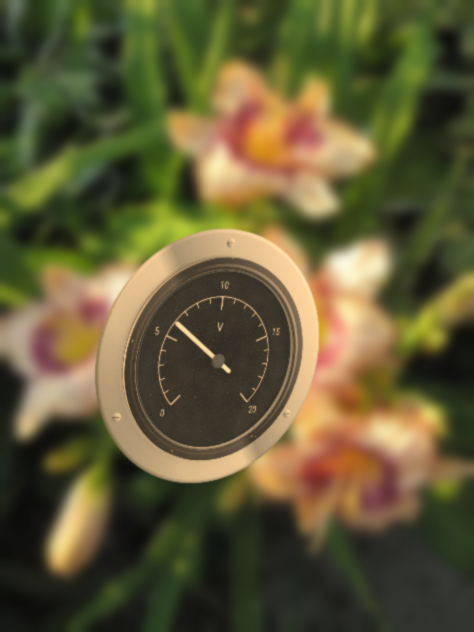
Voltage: V 6
